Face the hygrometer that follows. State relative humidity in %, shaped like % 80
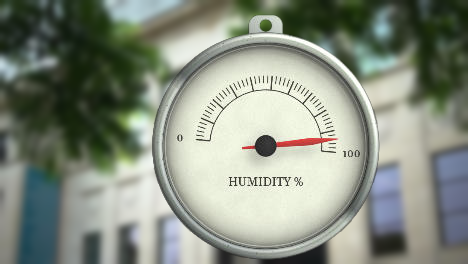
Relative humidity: % 94
